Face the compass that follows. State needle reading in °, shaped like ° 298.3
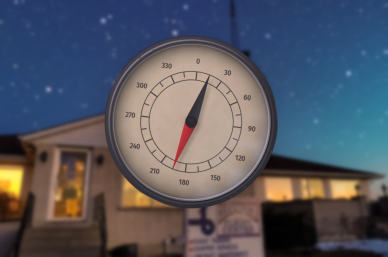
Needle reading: ° 195
